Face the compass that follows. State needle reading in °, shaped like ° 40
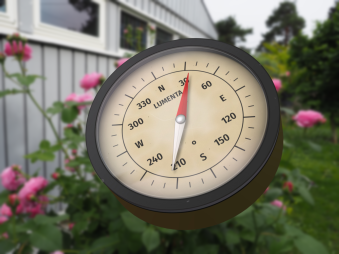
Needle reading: ° 35
